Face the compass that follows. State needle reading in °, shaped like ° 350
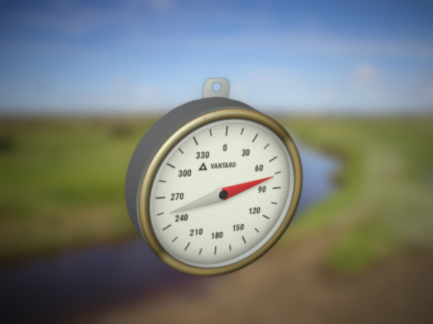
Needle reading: ° 75
